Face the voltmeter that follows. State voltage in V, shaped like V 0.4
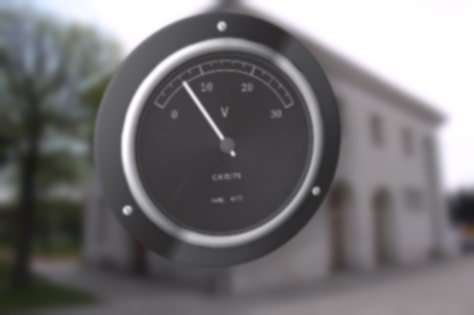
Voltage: V 6
